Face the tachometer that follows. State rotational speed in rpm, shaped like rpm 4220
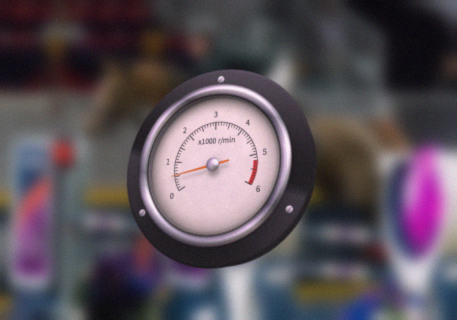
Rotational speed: rpm 500
